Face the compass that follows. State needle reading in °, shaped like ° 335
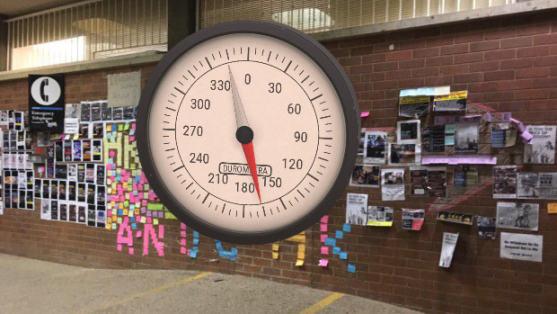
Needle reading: ° 165
